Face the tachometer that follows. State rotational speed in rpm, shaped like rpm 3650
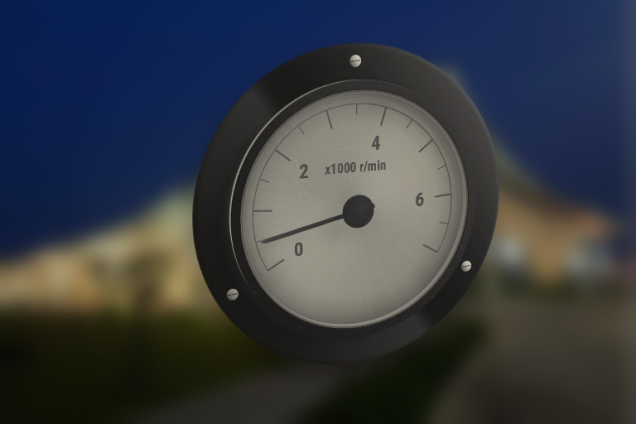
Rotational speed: rpm 500
